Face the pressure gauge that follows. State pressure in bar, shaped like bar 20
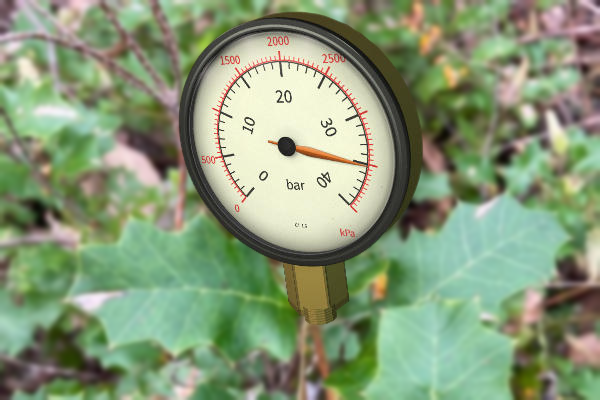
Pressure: bar 35
